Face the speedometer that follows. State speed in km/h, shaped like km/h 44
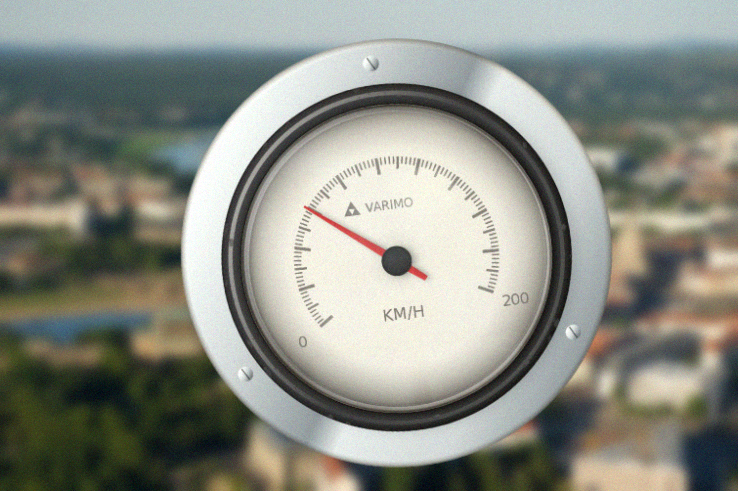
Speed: km/h 60
